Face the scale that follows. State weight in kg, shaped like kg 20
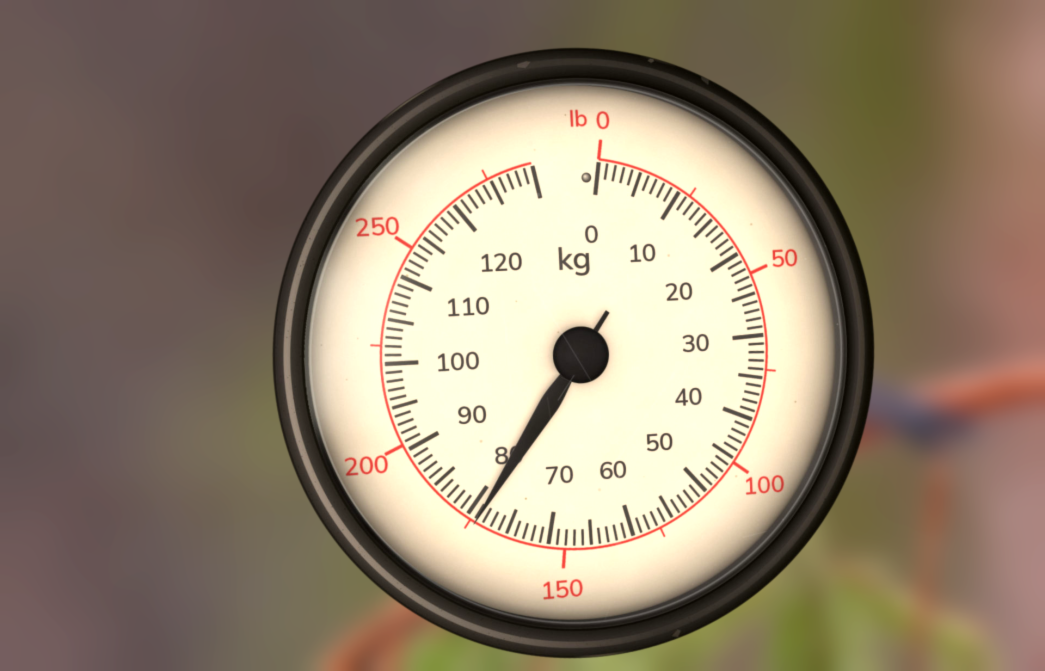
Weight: kg 79
